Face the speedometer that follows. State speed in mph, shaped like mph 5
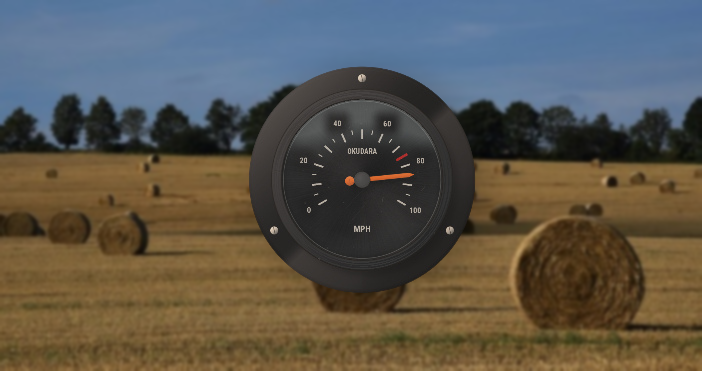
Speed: mph 85
